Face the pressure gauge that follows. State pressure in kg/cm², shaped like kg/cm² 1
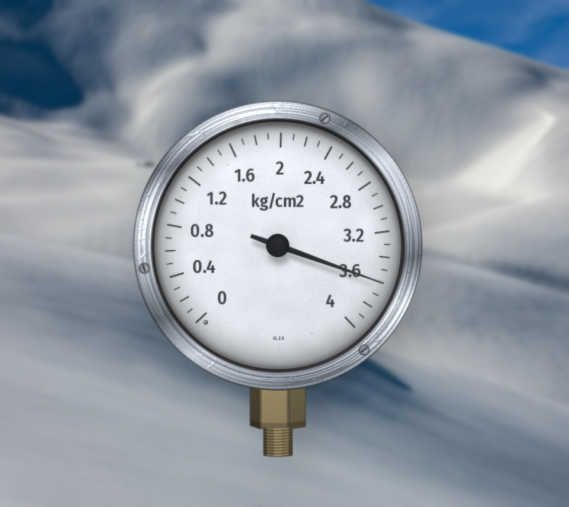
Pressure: kg/cm² 3.6
